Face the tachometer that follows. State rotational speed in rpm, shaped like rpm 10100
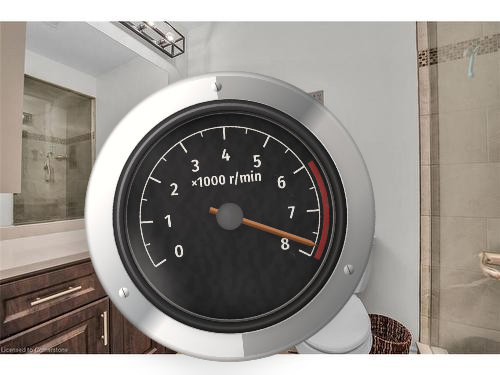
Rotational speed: rpm 7750
